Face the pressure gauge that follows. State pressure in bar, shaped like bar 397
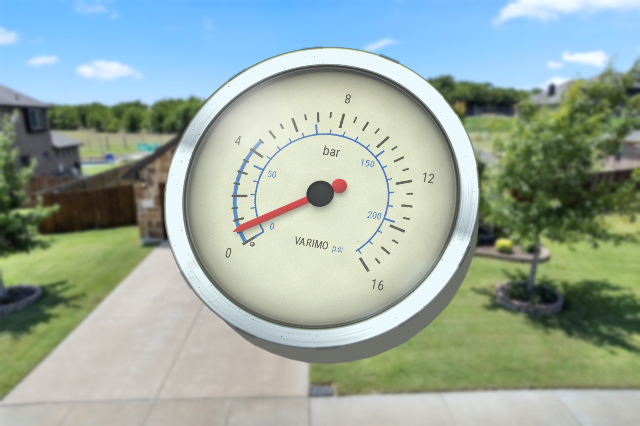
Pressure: bar 0.5
